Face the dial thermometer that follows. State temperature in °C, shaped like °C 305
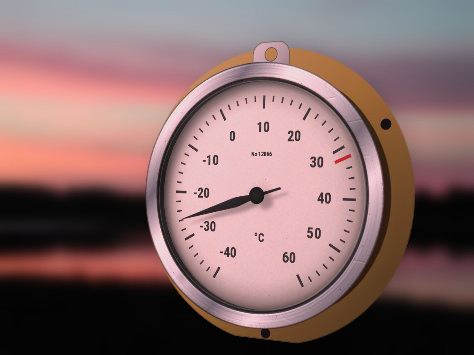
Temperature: °C -26
